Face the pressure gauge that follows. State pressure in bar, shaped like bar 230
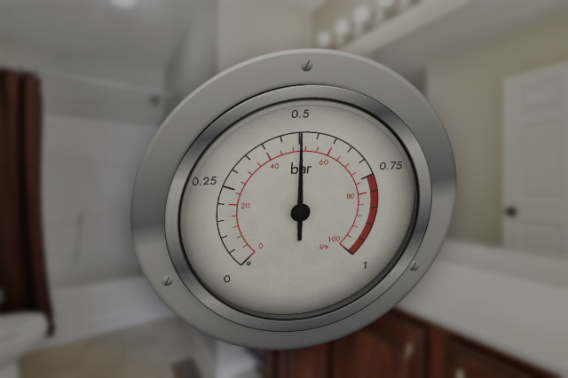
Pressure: bar 0.5
